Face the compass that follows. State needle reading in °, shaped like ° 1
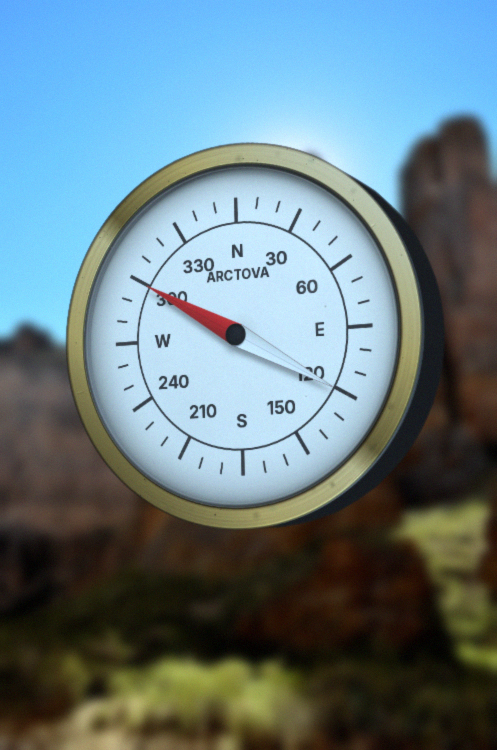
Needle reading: ° 300
